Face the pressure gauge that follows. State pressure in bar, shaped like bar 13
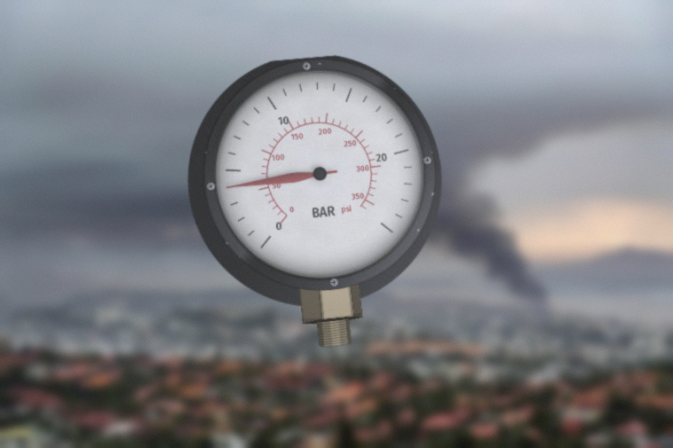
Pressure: bar 4
